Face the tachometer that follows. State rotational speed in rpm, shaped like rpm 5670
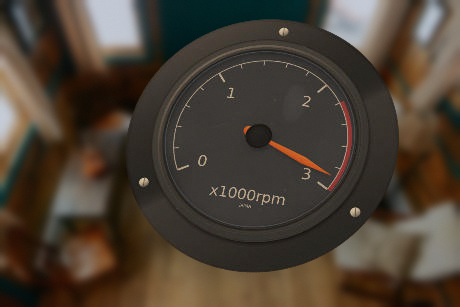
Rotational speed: rpm 2900
